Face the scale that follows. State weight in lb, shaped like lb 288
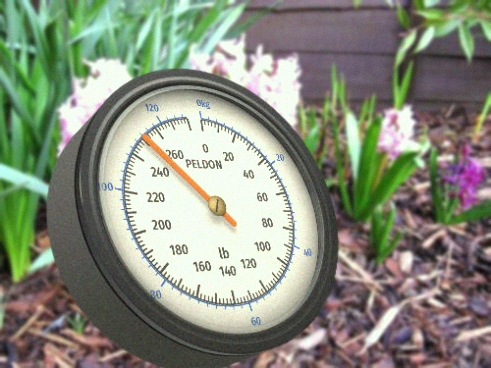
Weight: lb 250
